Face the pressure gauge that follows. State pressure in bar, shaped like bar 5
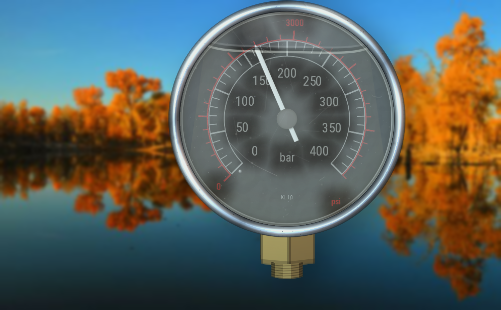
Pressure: bar 165
